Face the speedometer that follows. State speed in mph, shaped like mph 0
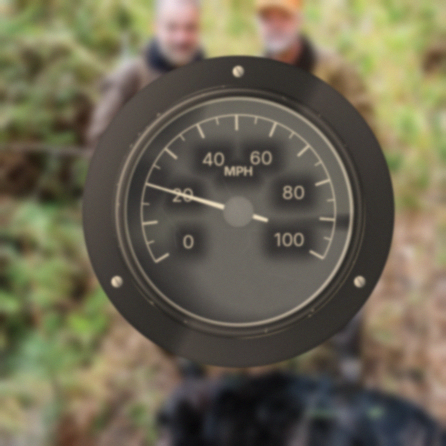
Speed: mph 20
